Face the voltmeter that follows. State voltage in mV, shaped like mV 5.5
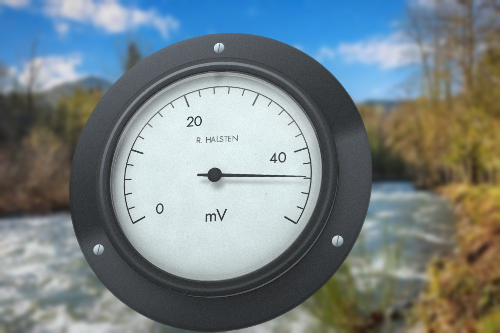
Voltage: mV 44
